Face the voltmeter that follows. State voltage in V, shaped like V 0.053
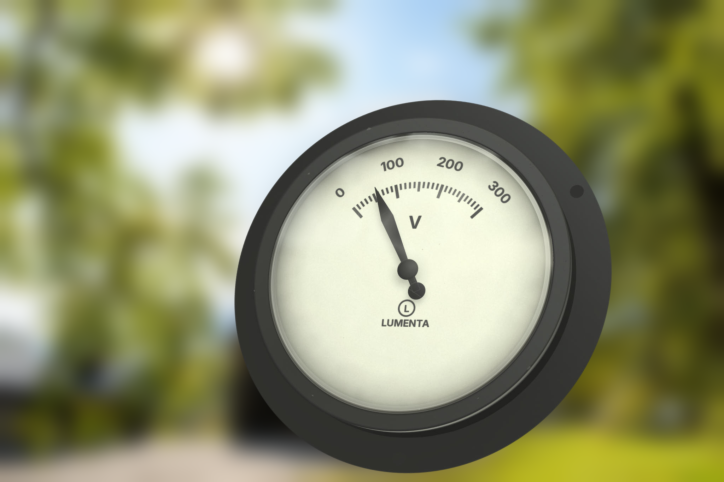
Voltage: V 60
